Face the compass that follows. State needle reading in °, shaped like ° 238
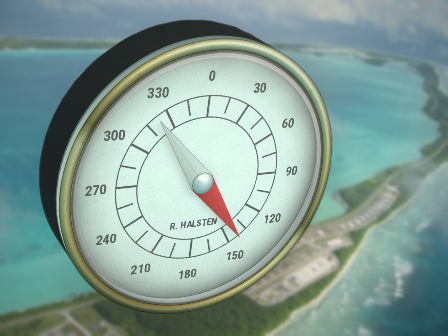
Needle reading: ° 142.5
